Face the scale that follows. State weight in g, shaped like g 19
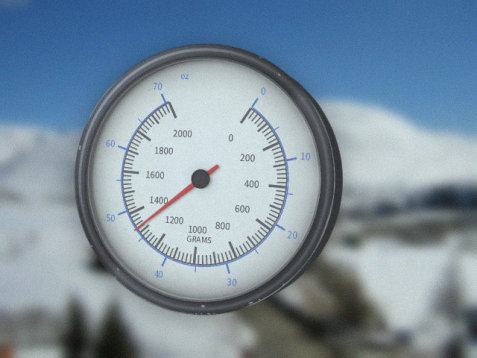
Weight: g 1320
